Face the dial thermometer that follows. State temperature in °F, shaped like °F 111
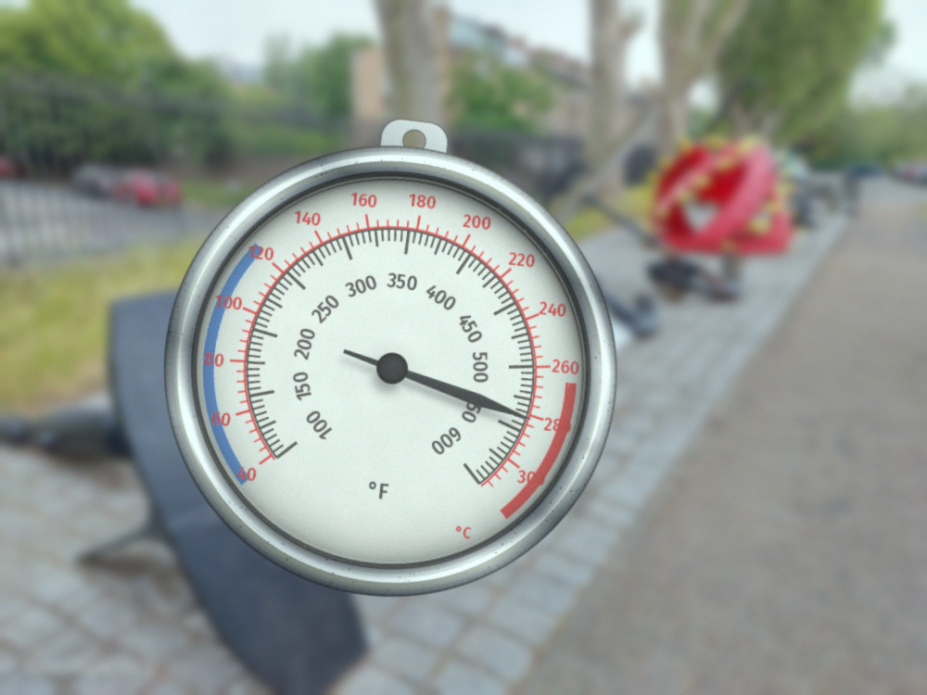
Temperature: °F 540
